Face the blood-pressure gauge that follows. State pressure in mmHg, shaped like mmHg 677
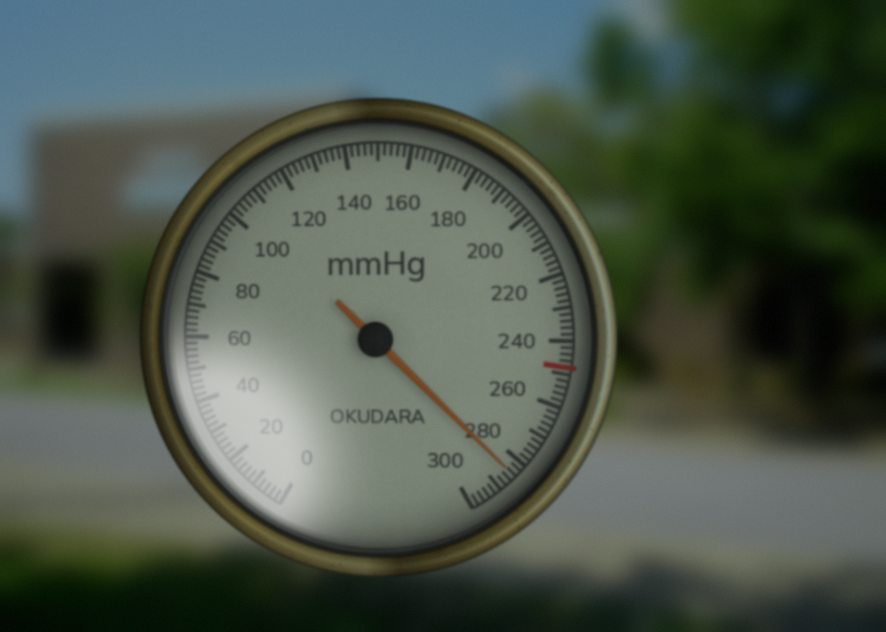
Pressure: mmHg 284
